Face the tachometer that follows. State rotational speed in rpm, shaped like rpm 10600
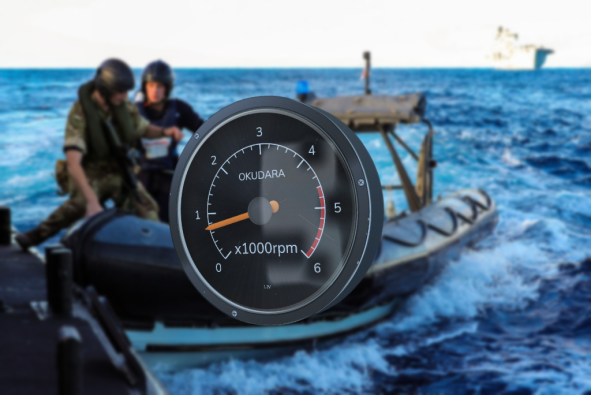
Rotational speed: rpm 700
